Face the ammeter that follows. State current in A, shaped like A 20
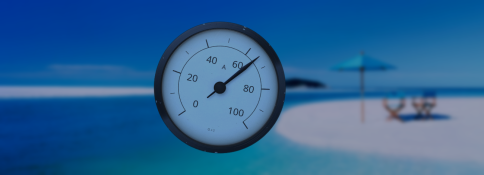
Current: A 65
